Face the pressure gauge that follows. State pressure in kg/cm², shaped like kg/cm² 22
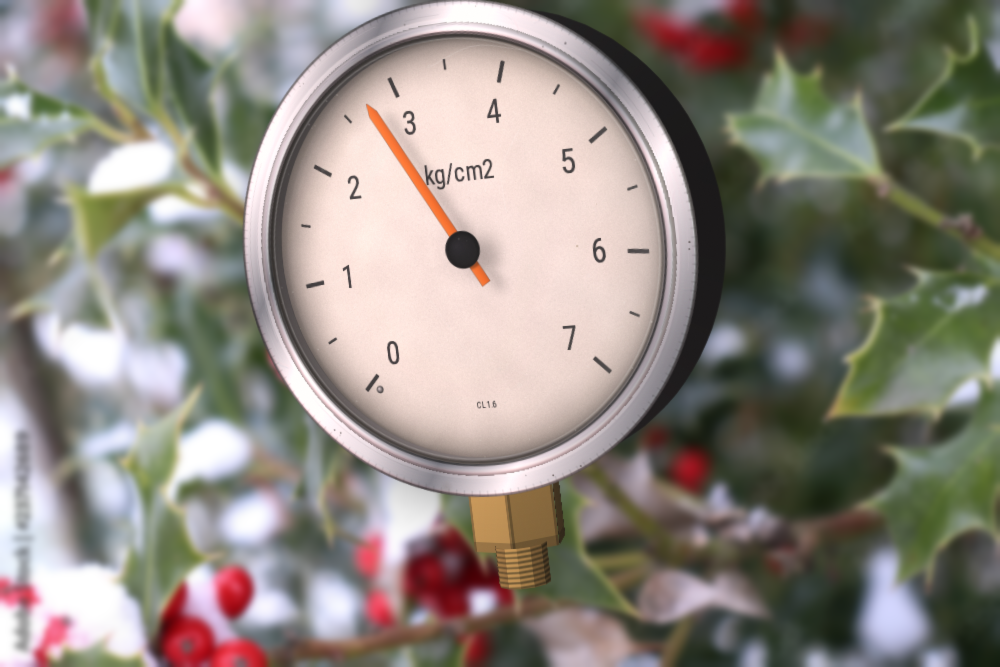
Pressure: kg/cm² 2.75
